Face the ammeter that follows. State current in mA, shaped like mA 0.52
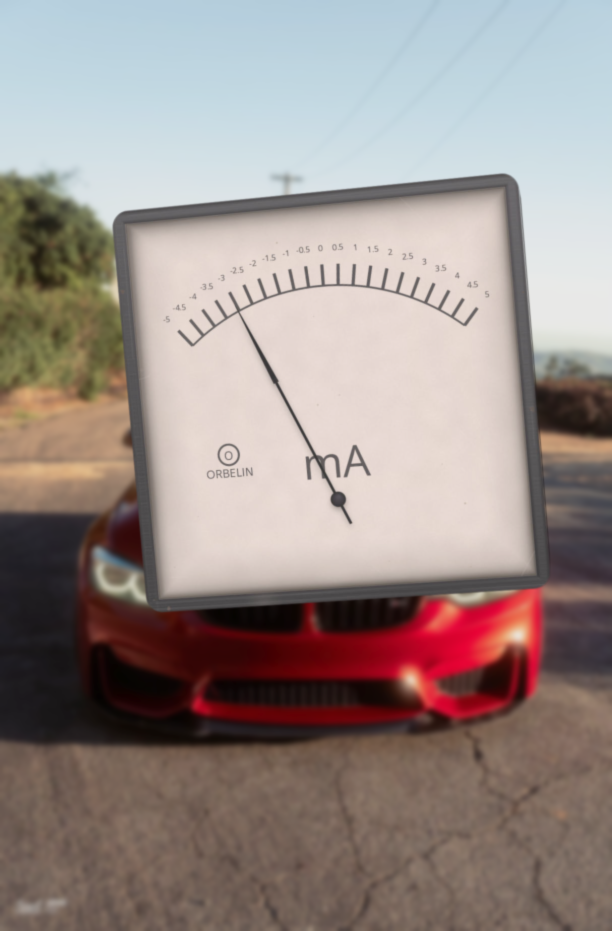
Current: mA -3
